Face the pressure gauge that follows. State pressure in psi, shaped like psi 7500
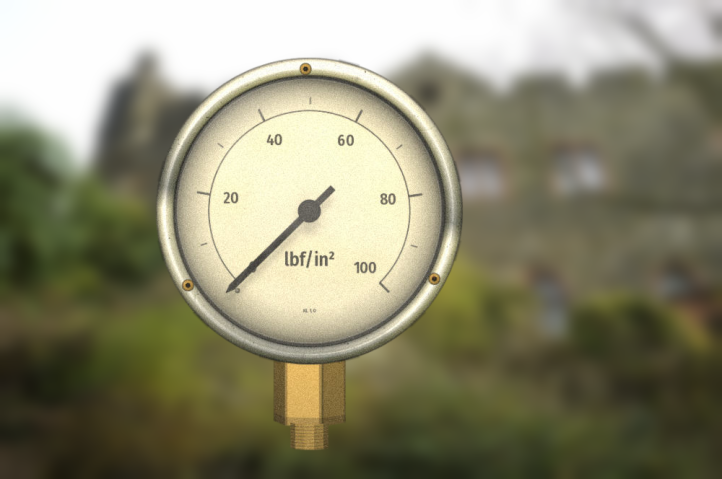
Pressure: psi 0
